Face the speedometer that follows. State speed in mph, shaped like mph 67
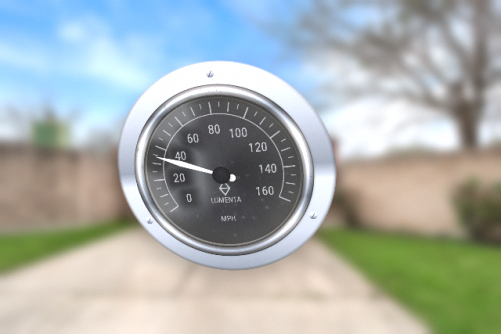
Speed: mph 35
